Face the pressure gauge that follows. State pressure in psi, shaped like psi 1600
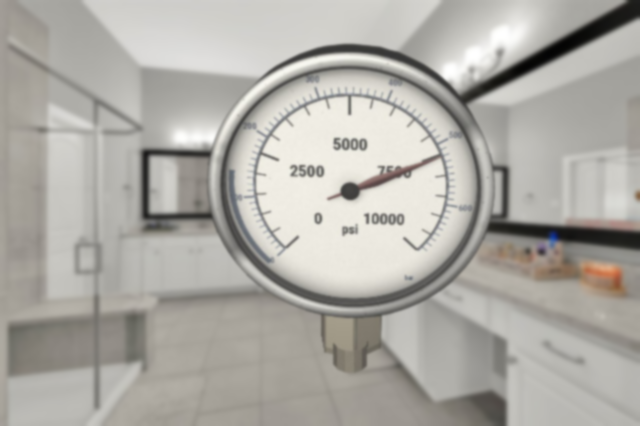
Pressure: psi 7500
